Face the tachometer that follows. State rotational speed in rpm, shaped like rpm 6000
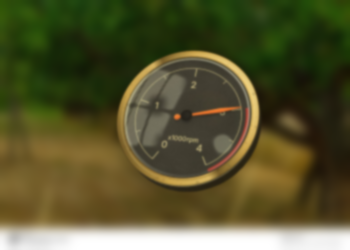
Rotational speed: rpm 3000
